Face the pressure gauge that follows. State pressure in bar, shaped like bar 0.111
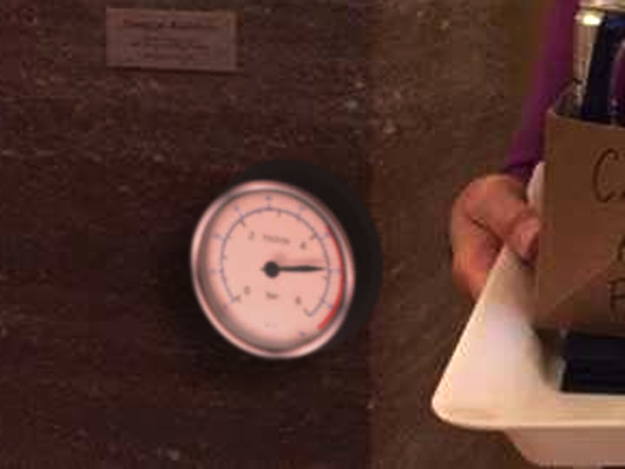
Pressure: bar 4.75
